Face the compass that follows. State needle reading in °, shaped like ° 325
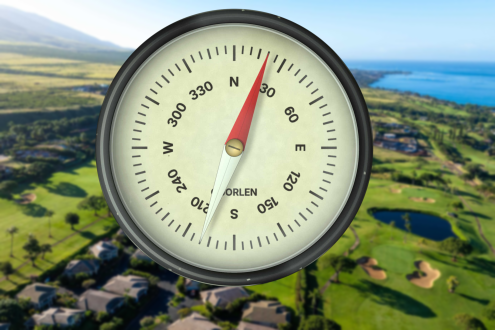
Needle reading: ° 20
